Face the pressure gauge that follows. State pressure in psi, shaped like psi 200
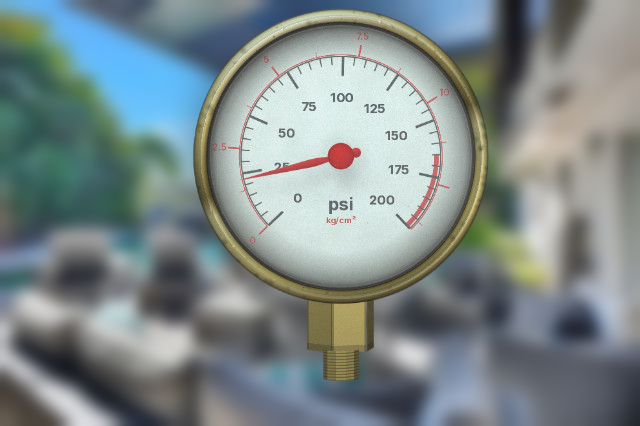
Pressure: psi 22.5
